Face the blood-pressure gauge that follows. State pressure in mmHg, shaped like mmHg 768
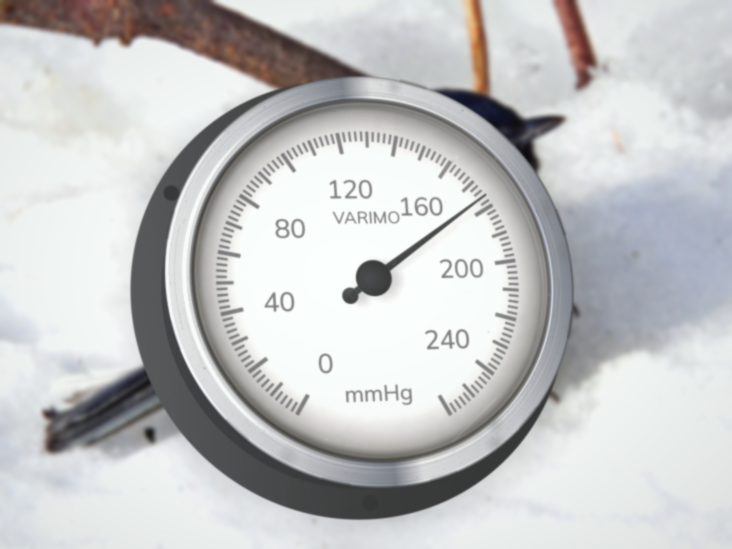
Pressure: mmHg 176
